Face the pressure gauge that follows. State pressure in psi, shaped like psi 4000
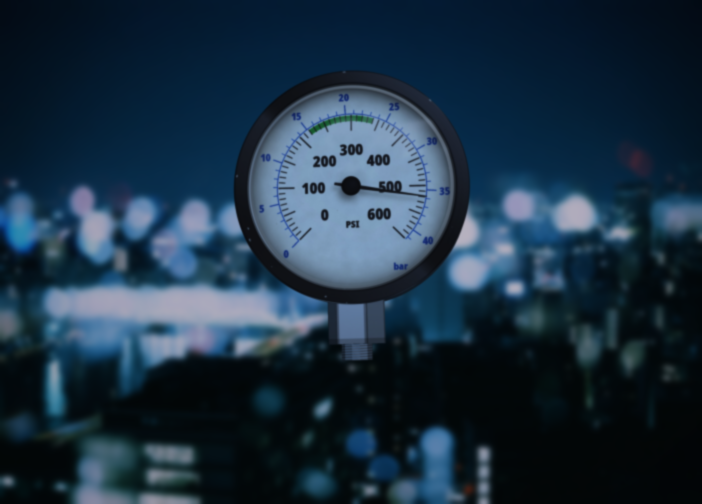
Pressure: psi 520
